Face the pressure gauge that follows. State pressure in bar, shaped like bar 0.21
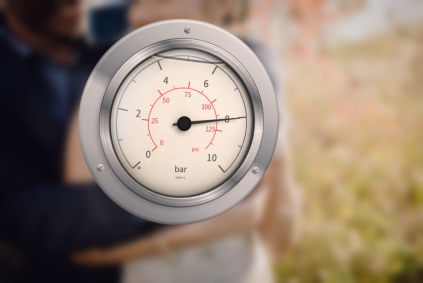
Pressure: bar 8
